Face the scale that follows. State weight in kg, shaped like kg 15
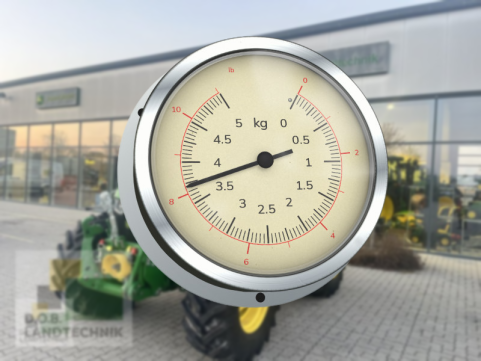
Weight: kg 3.7
